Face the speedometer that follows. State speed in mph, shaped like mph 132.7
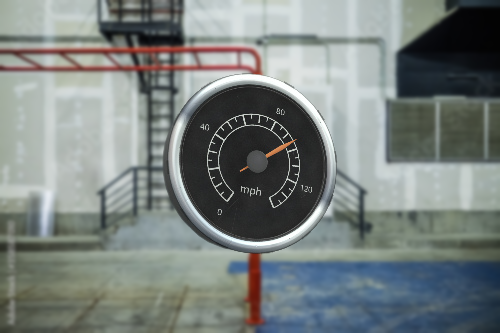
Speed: mph 95
